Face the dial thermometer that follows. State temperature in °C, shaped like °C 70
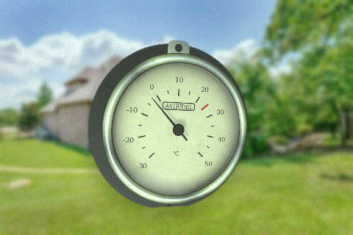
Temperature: °C -2.5
